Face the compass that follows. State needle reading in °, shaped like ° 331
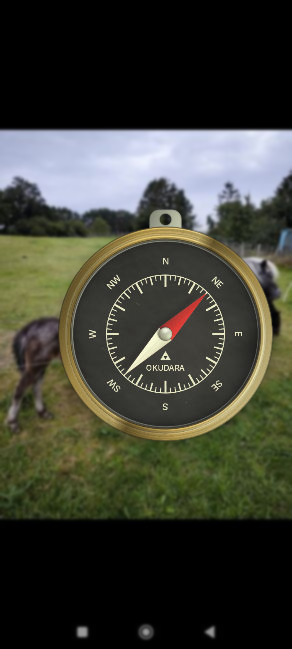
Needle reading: ° 45
